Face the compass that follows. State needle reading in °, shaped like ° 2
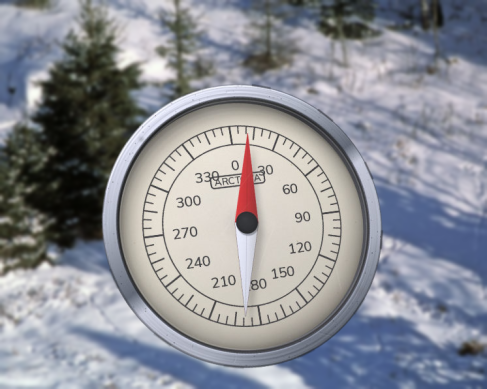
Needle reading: ° 10
